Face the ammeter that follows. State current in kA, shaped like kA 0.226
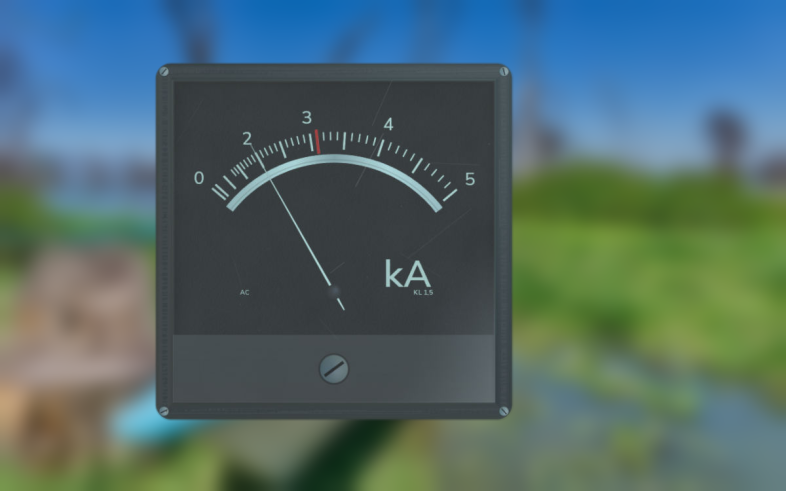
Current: kA 2
